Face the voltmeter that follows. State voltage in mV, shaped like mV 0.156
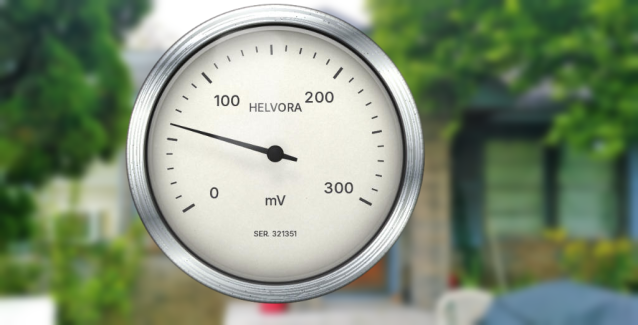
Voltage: mV 60
